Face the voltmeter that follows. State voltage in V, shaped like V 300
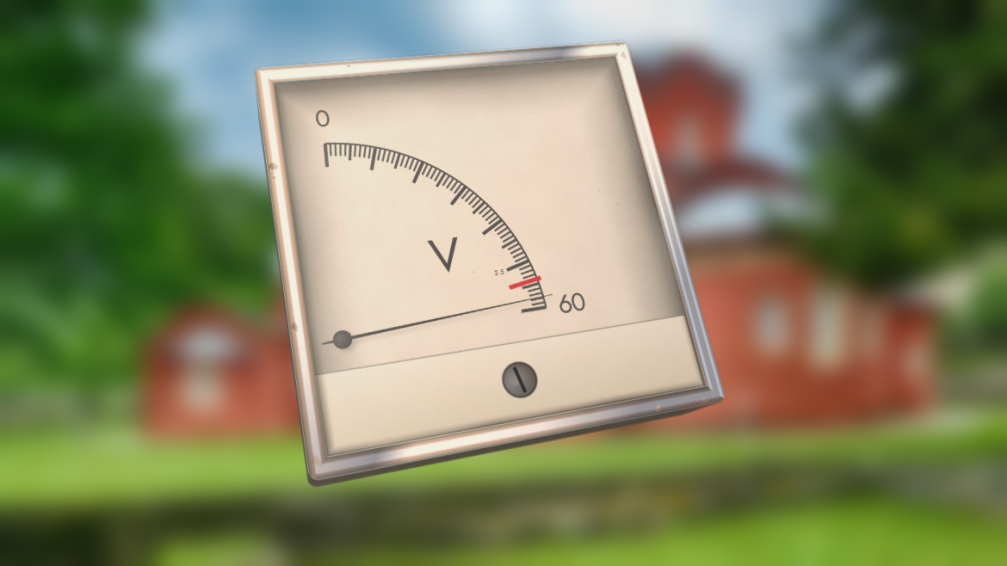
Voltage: V 58
